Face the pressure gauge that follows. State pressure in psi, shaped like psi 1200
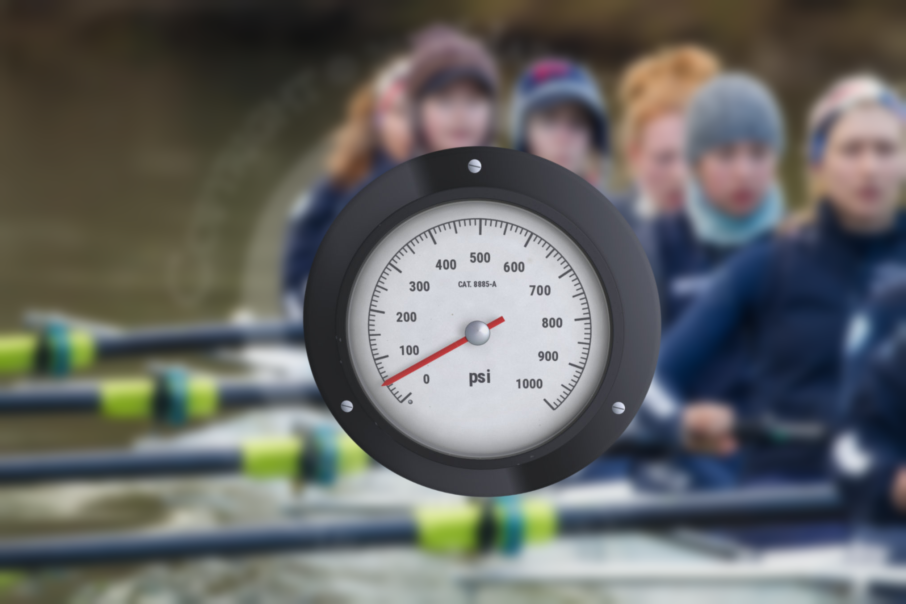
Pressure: psi 50
